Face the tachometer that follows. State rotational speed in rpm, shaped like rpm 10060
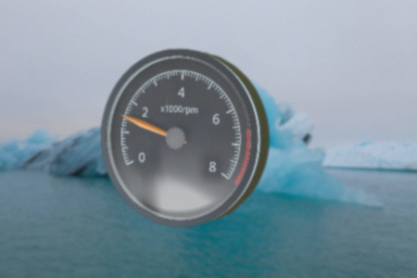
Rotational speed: rpm 1500
